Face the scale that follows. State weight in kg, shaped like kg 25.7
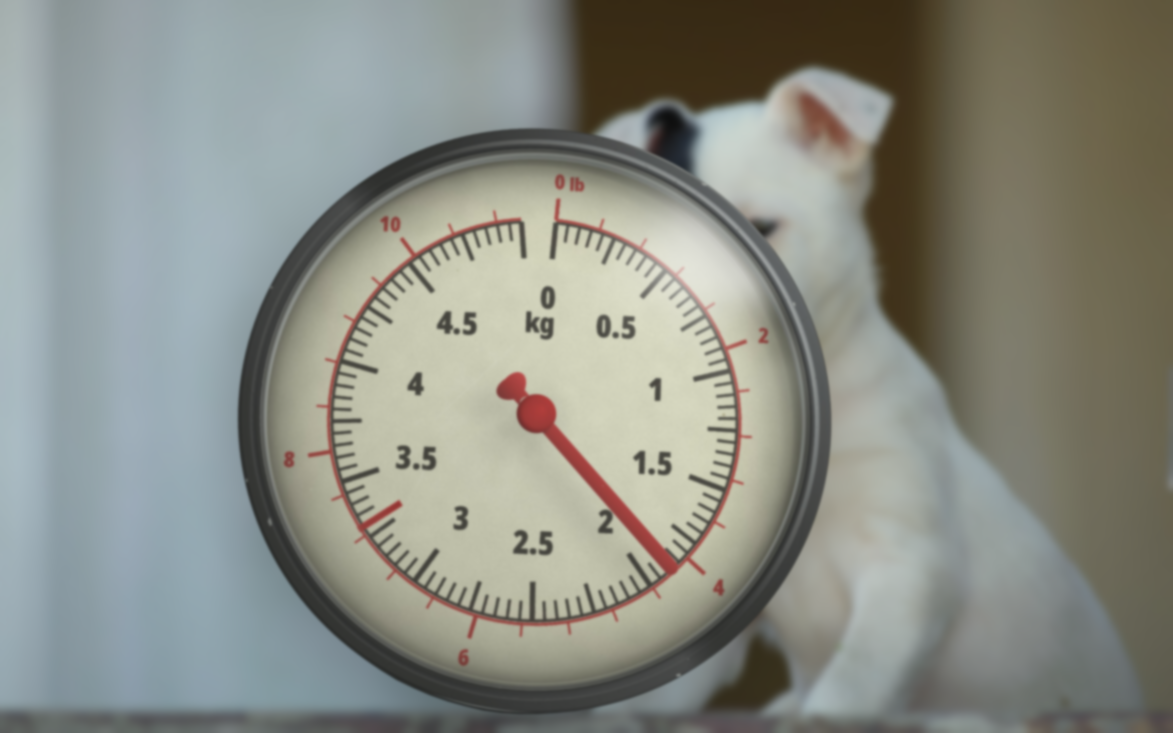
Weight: kg 1.9
